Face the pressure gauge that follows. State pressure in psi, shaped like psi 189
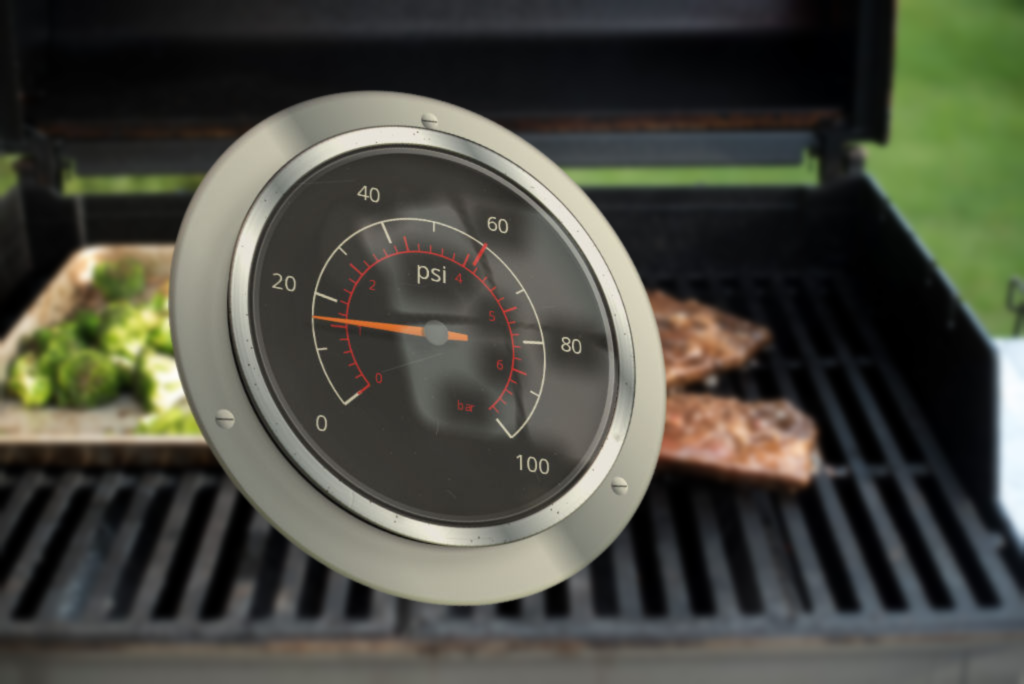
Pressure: psi 15
